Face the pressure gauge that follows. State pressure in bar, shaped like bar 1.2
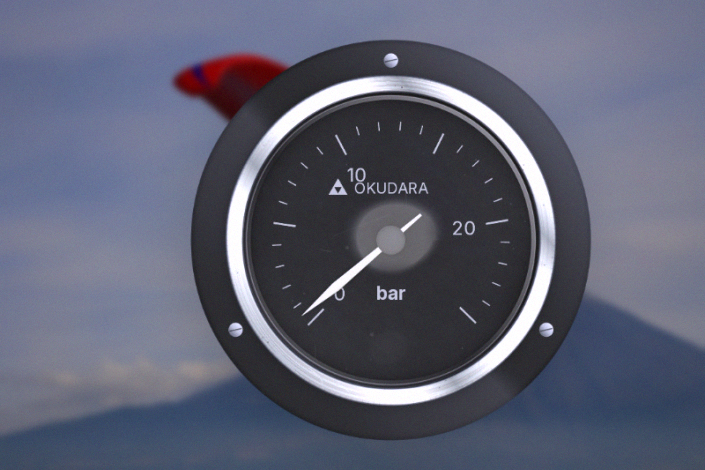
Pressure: bar 0.5
